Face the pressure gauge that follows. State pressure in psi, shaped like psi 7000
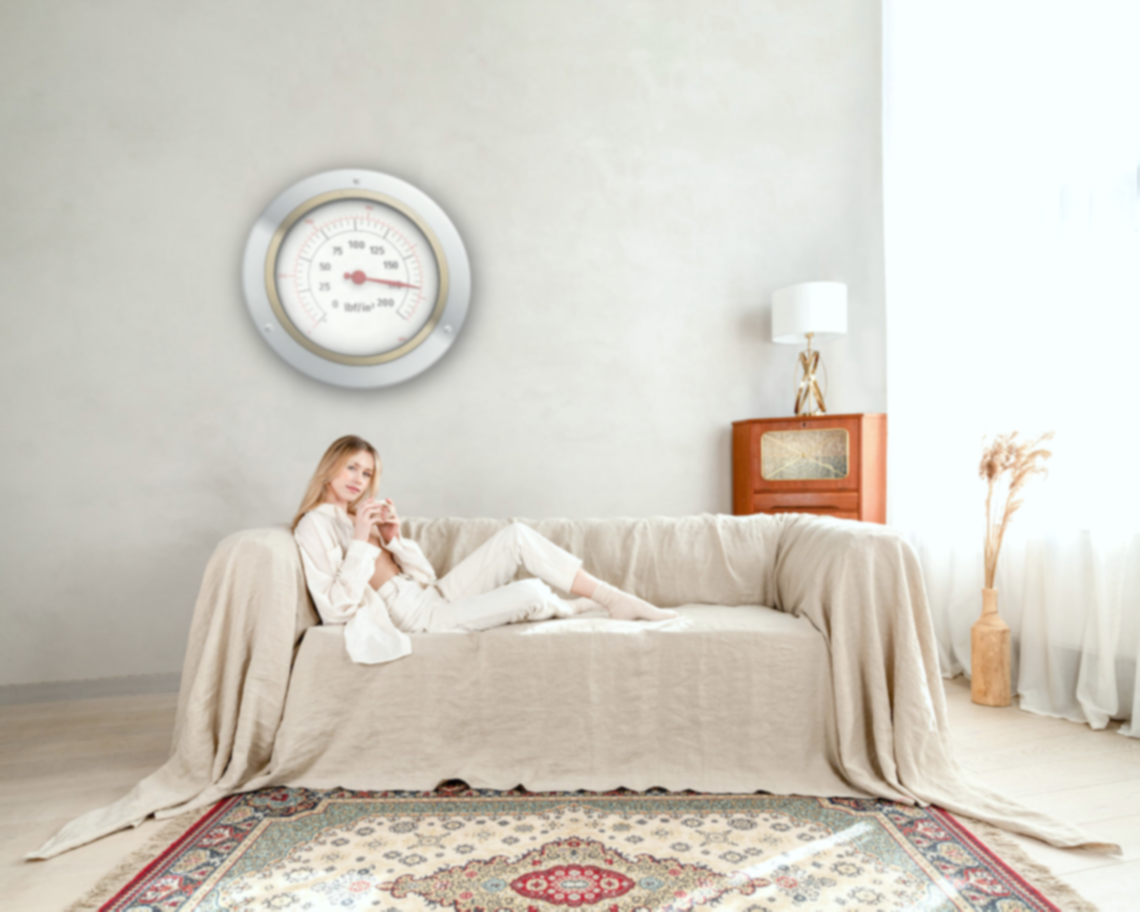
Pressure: psi 175
